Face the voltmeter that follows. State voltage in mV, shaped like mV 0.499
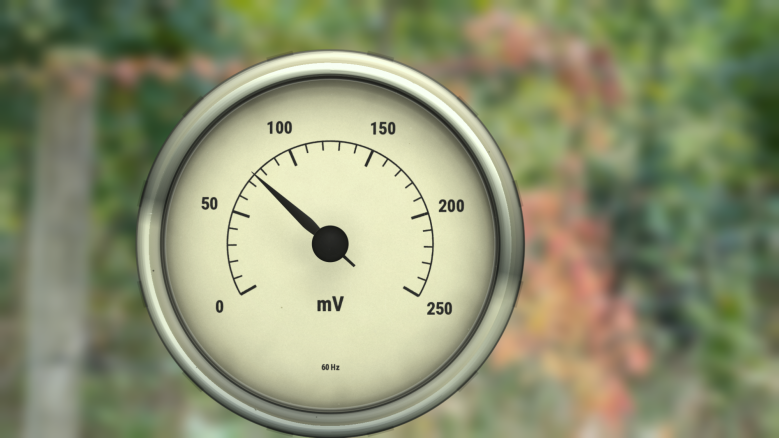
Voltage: mV 75
